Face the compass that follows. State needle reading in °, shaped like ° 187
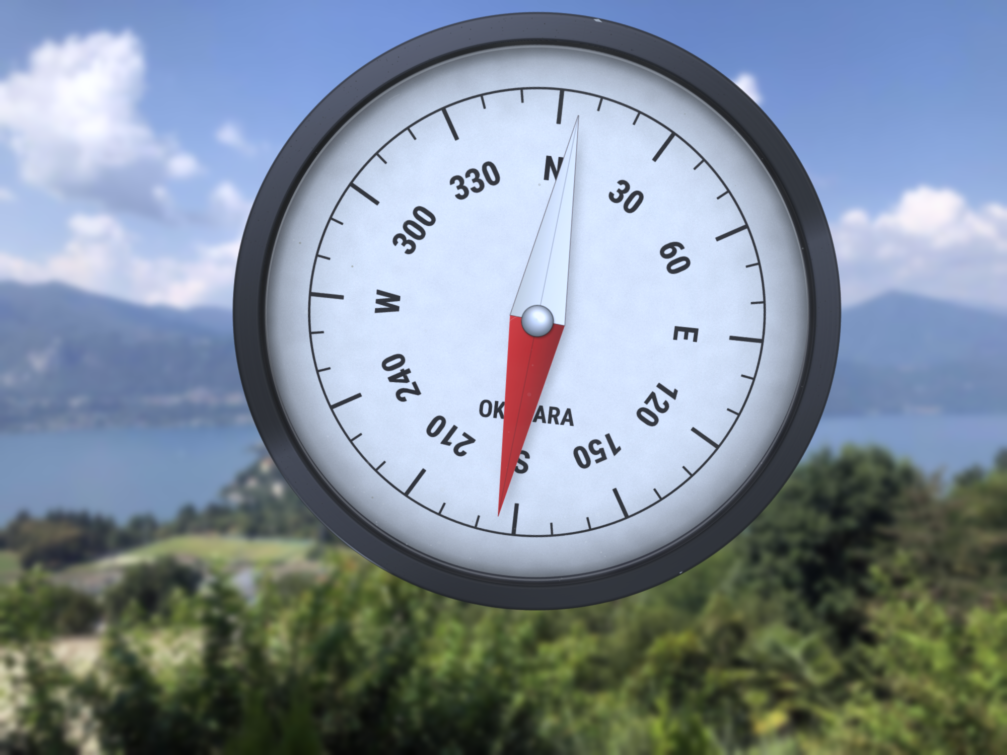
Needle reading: ° 185
